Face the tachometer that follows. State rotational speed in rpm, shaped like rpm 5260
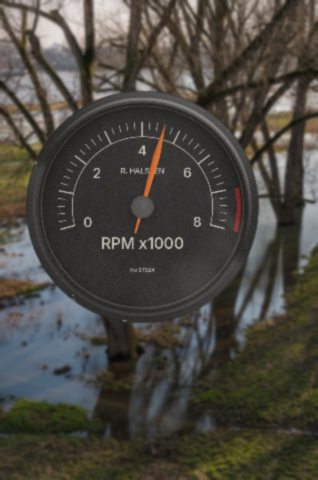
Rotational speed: rpm 4600
